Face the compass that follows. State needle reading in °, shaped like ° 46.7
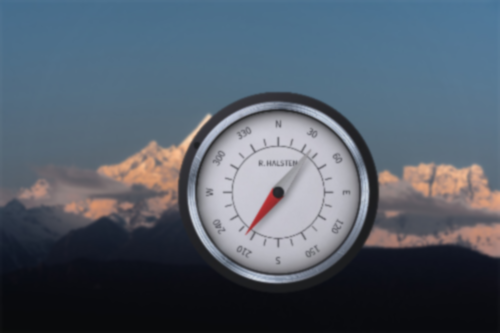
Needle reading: ° 217.5
